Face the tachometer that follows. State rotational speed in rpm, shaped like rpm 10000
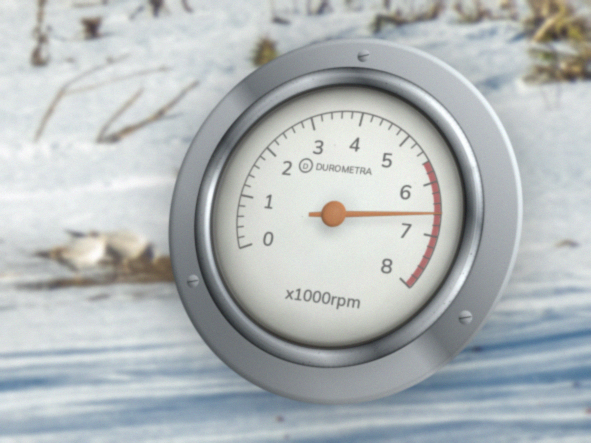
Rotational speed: rpm 6600
